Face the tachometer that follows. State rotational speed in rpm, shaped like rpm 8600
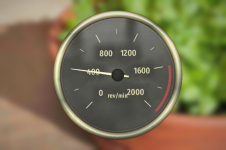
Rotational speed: rpm 400
